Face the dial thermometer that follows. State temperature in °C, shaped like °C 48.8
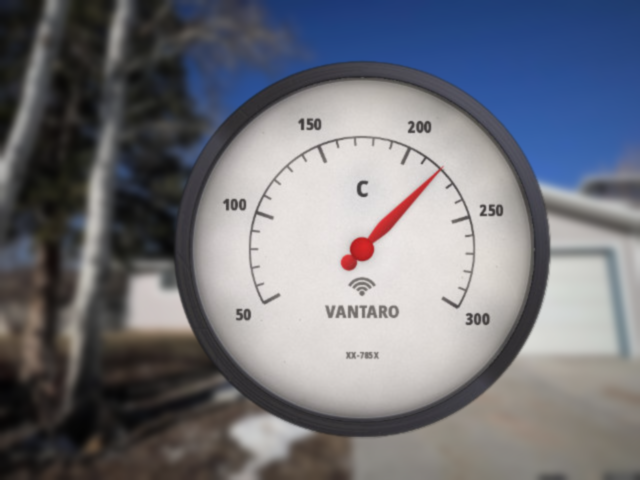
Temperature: °C 220
